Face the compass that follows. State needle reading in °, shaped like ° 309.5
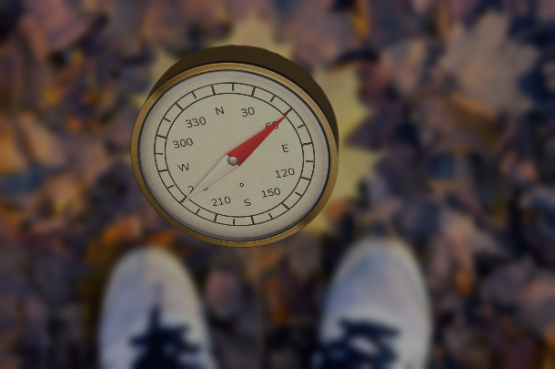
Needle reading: ° 60
